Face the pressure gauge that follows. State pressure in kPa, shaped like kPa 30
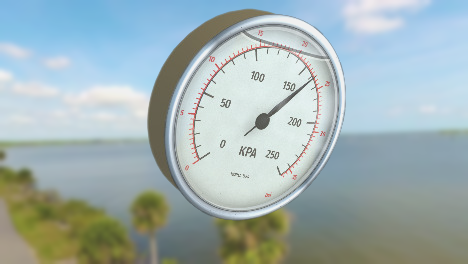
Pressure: kPa 160
